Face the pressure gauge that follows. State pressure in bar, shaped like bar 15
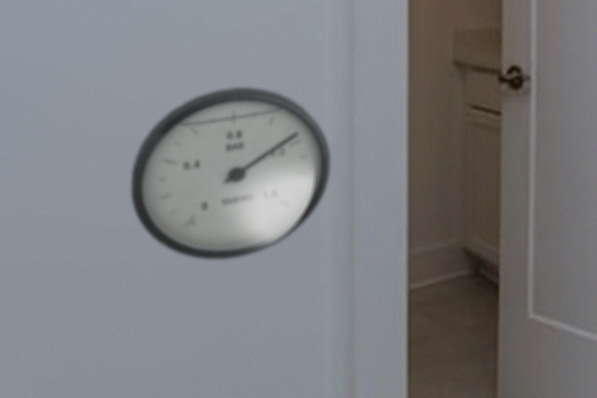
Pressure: bar 1.15
